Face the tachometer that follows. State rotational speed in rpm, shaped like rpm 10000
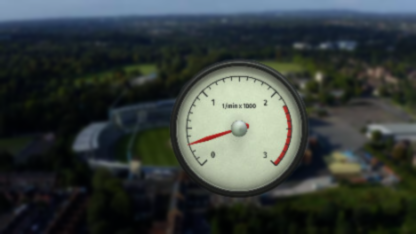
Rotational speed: rpm 300
